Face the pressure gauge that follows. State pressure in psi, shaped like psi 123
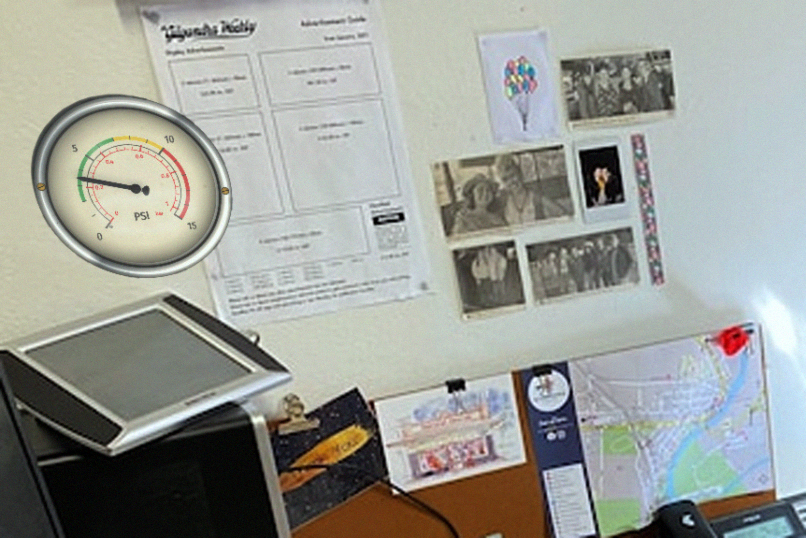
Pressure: psi 3.5
